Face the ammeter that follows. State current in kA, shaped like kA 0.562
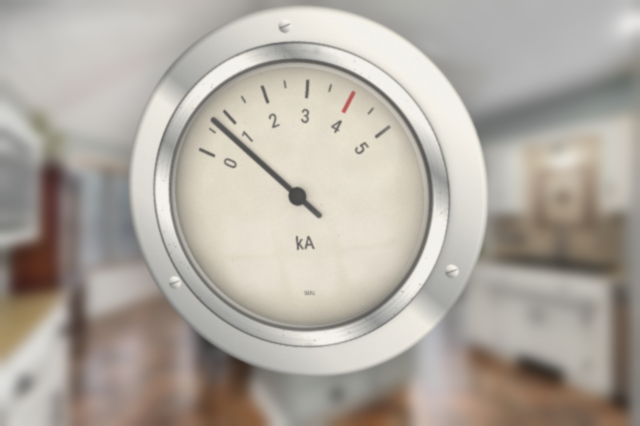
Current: kA 0.75
